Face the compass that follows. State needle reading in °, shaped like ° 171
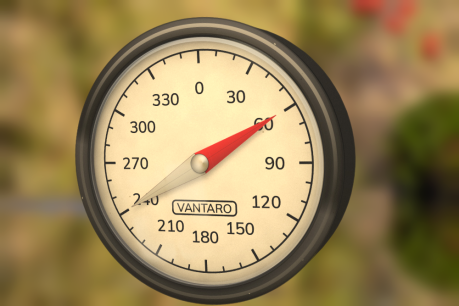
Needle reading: ° 60
